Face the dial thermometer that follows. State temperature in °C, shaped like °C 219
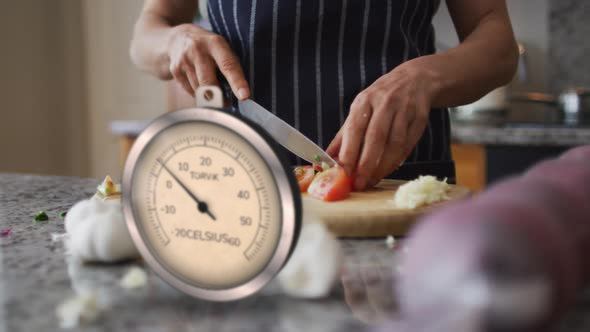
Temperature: °C 5
